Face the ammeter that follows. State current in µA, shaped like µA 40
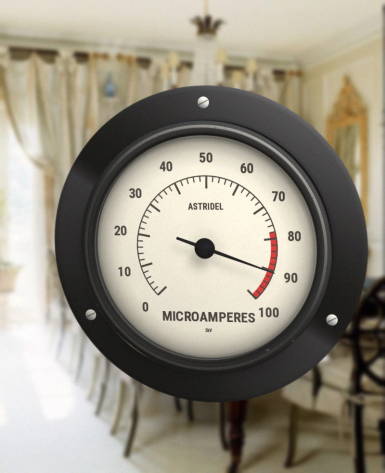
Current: µA 90
